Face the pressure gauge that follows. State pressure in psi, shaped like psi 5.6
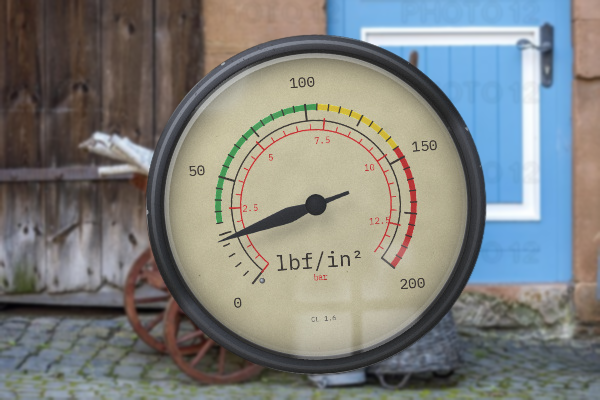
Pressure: psi 22.5
